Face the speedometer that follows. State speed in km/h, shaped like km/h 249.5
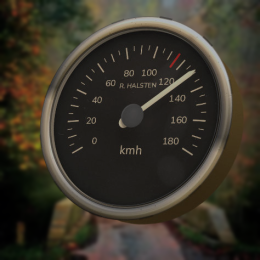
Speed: km/h 130
